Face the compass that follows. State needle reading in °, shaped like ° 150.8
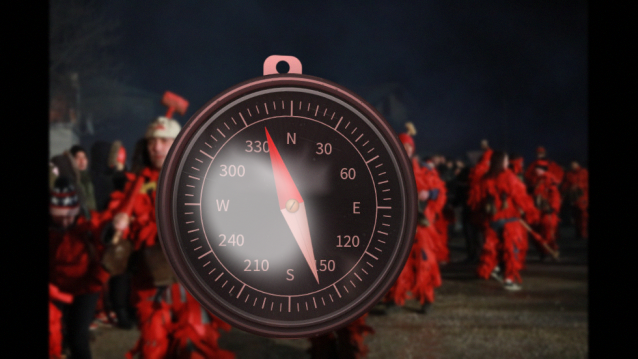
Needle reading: ° 340
